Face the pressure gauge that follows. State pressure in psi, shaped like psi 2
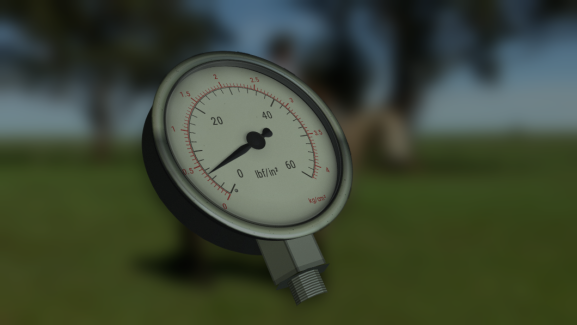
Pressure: psi 5
